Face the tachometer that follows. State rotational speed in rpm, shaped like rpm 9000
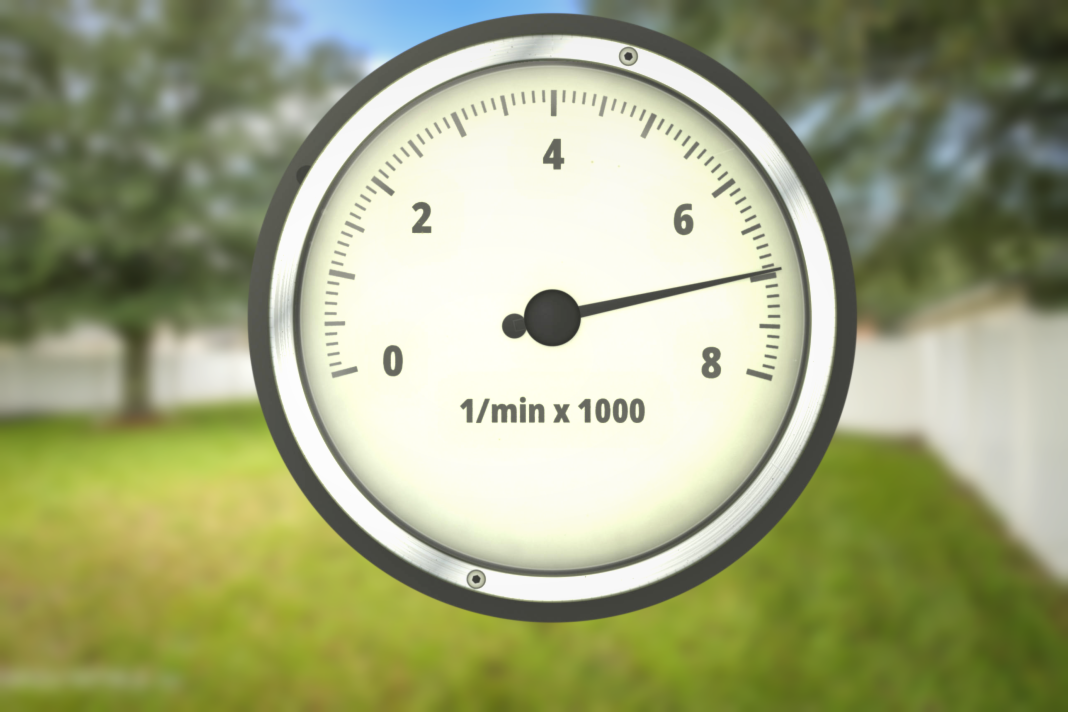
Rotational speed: rpm 6950
